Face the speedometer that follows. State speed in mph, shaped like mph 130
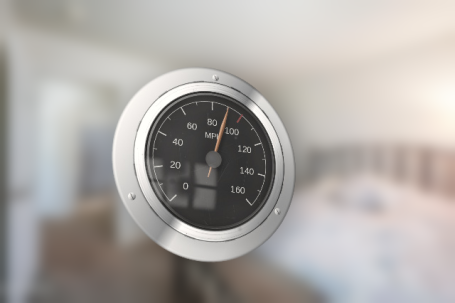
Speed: mph 90
